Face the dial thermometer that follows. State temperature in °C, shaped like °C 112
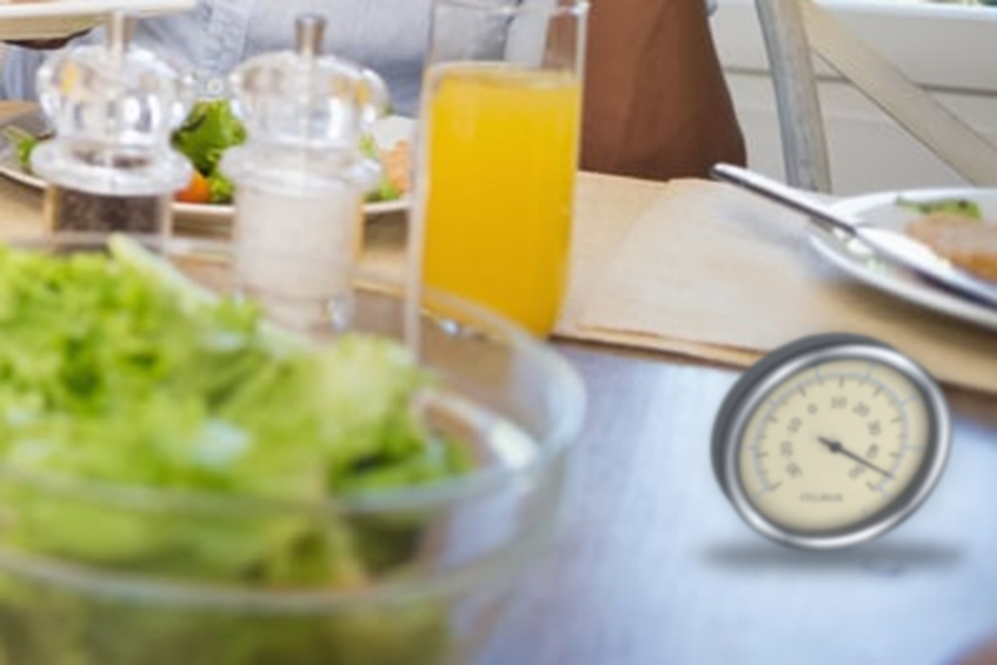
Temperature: °C 45
